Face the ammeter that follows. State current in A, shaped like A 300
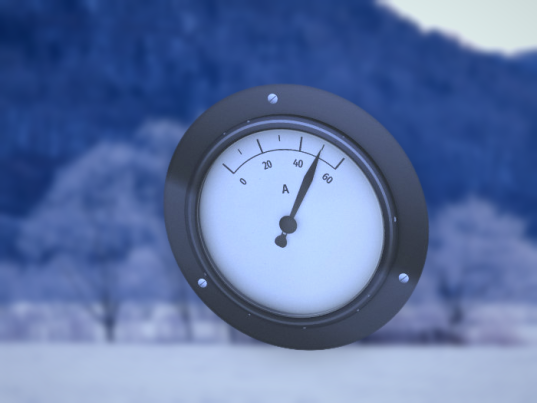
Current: A 50
